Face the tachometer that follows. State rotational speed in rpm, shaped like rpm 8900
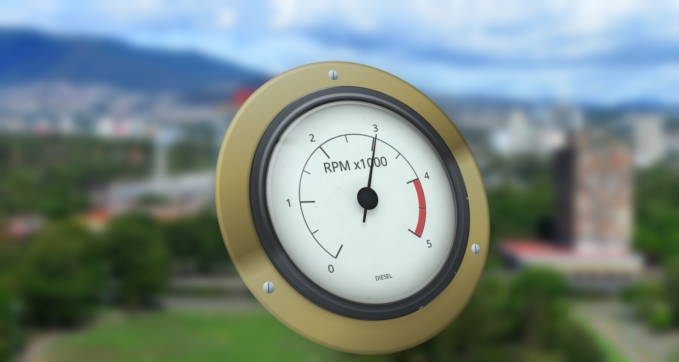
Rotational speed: rpm 3000
